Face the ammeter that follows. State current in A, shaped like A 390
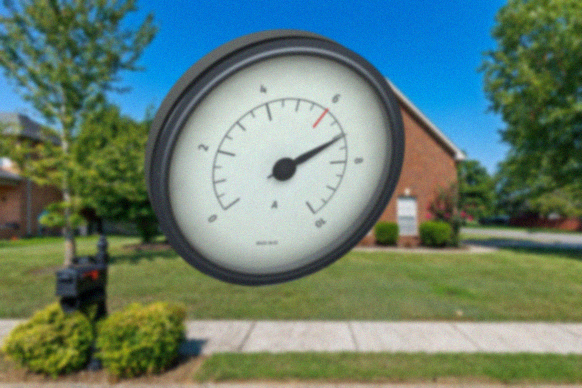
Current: A 7
